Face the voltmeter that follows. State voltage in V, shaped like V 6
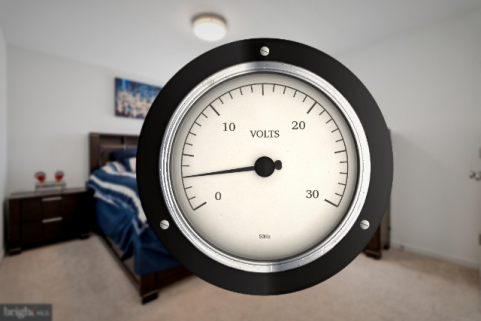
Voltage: V 3
